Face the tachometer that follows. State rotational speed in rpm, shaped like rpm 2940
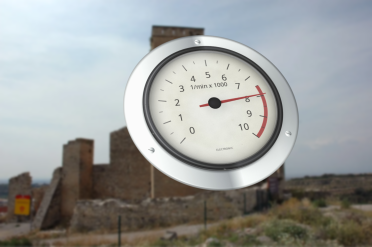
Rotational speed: rpm 8000
